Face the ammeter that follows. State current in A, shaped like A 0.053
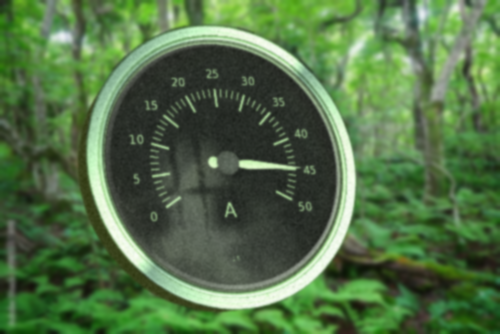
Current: A 45
